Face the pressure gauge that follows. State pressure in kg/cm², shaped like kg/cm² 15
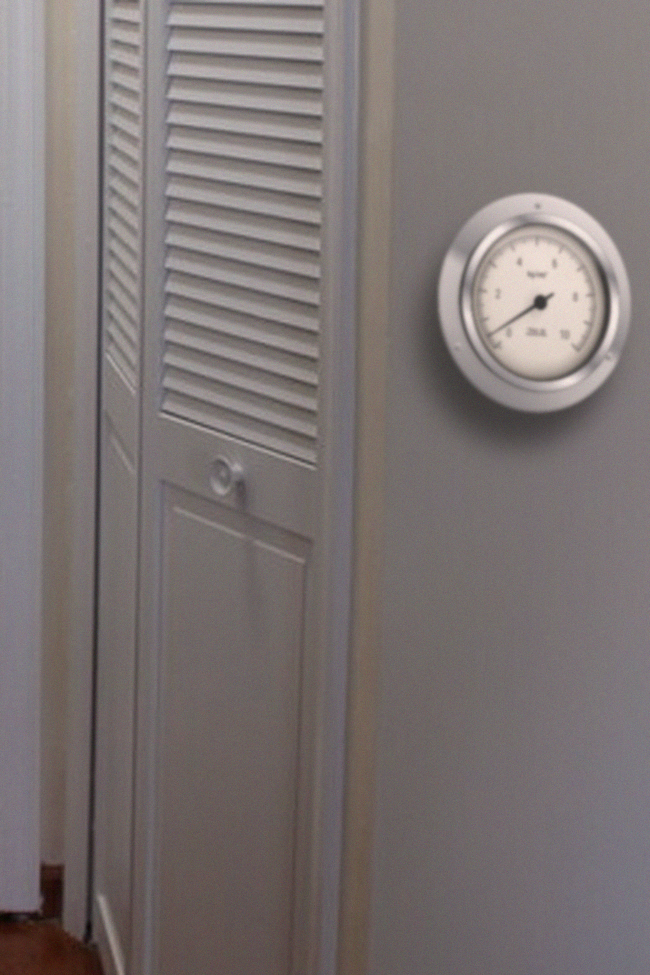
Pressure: kg/cm² 0.5
